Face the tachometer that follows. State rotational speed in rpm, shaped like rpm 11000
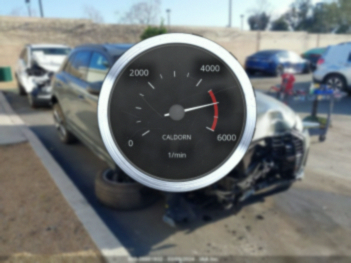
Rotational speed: rpm 5000
